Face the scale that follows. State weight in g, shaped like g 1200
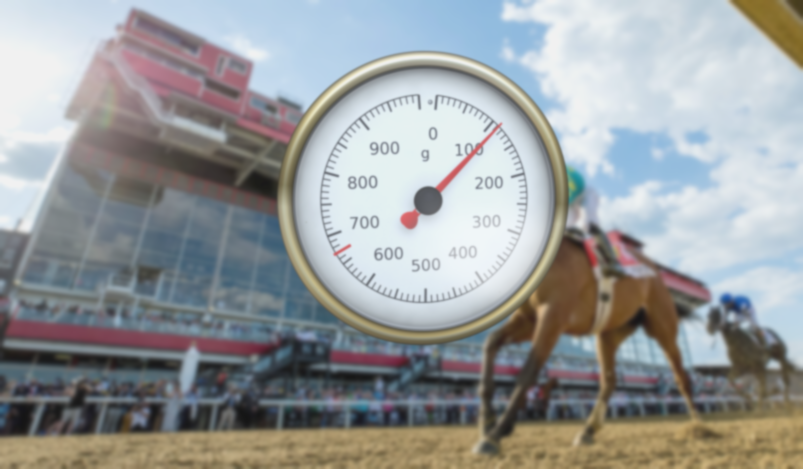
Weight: g 110
